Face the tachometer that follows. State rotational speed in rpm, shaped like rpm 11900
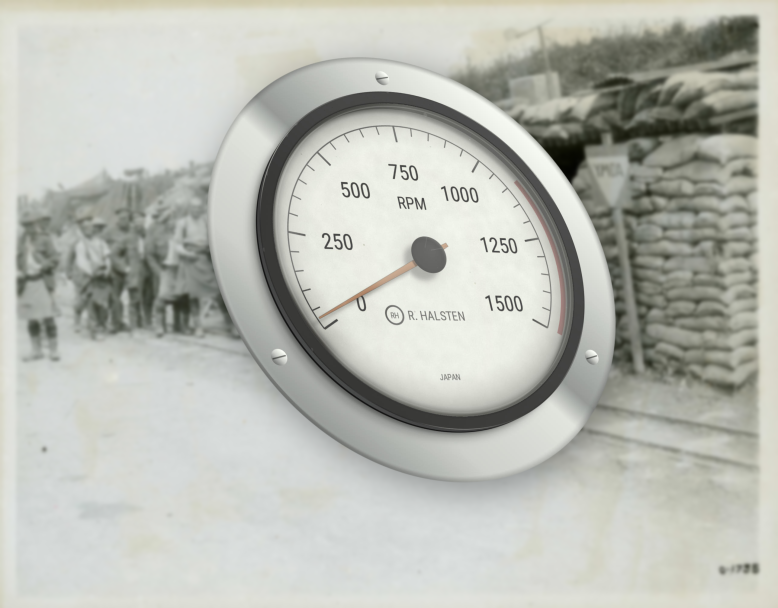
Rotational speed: rpm 25
